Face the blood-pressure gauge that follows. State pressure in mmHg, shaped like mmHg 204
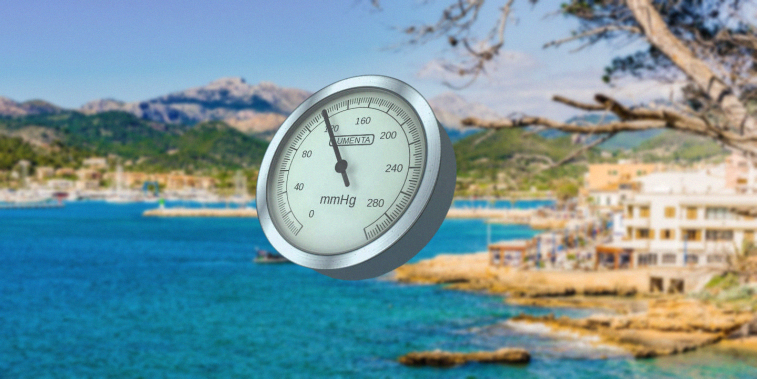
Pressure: mmHg 120
